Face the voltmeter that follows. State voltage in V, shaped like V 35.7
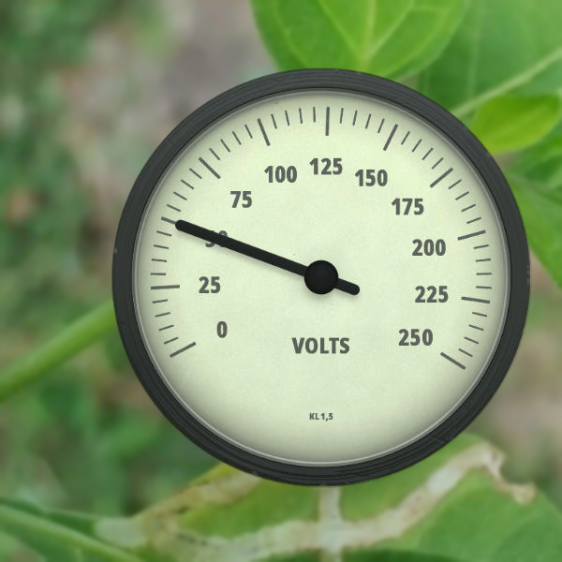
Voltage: V 50
